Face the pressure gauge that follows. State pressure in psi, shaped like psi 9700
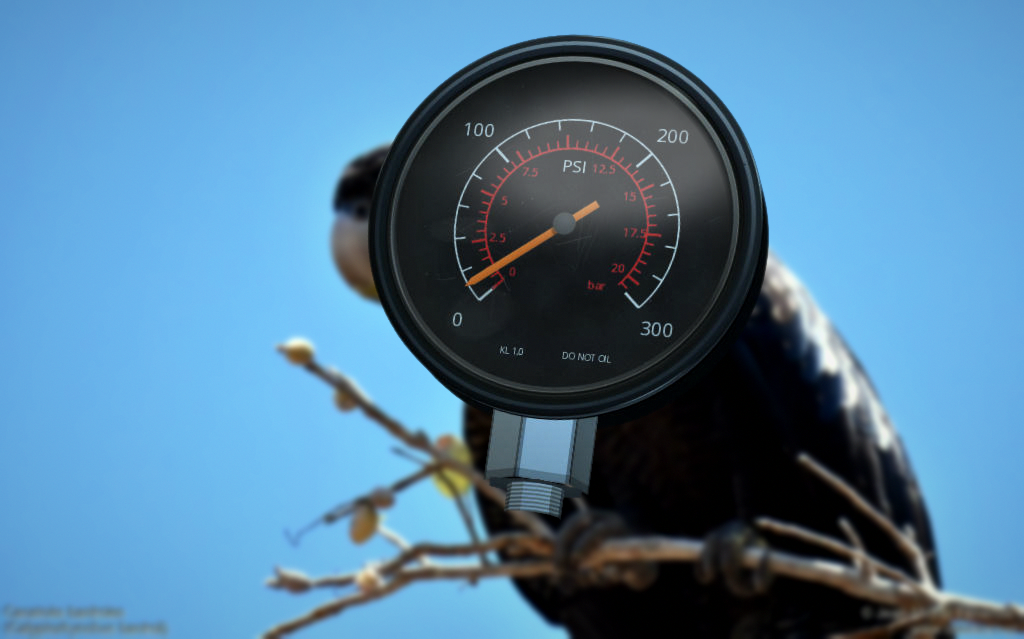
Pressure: psi 10
